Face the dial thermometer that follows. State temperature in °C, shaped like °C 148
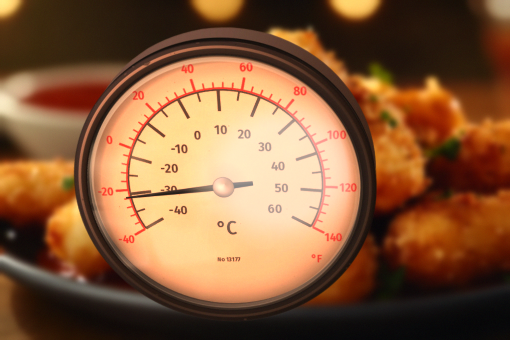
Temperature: °C -30
